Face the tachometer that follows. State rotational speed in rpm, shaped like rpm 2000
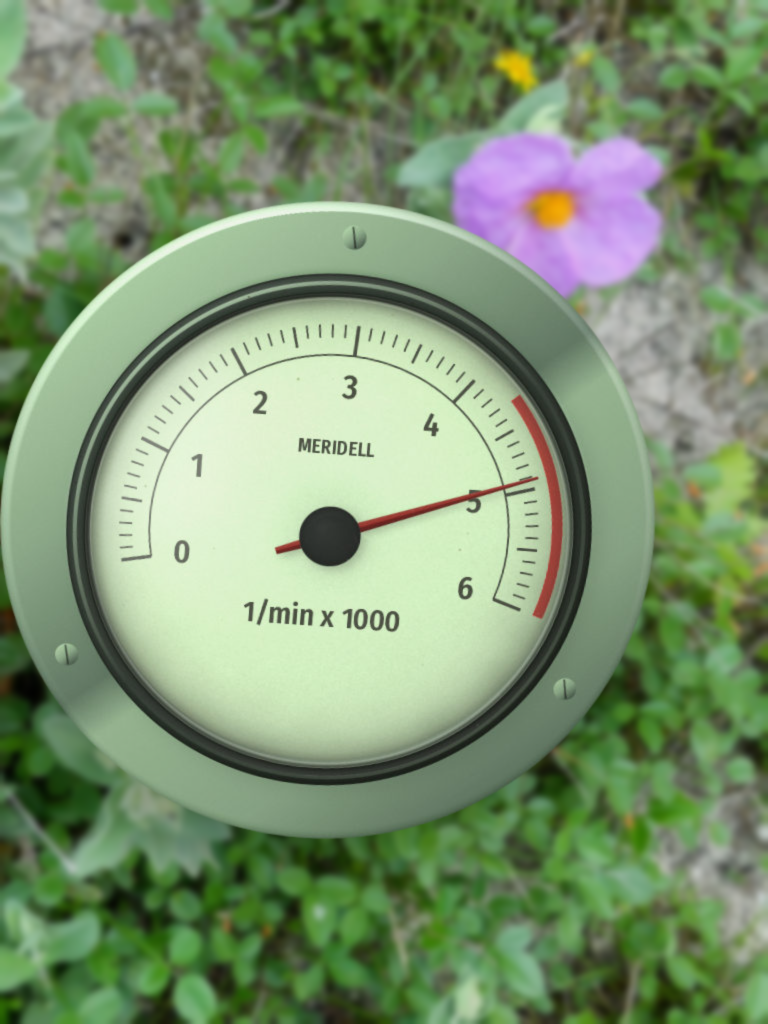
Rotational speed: rpm 4900
